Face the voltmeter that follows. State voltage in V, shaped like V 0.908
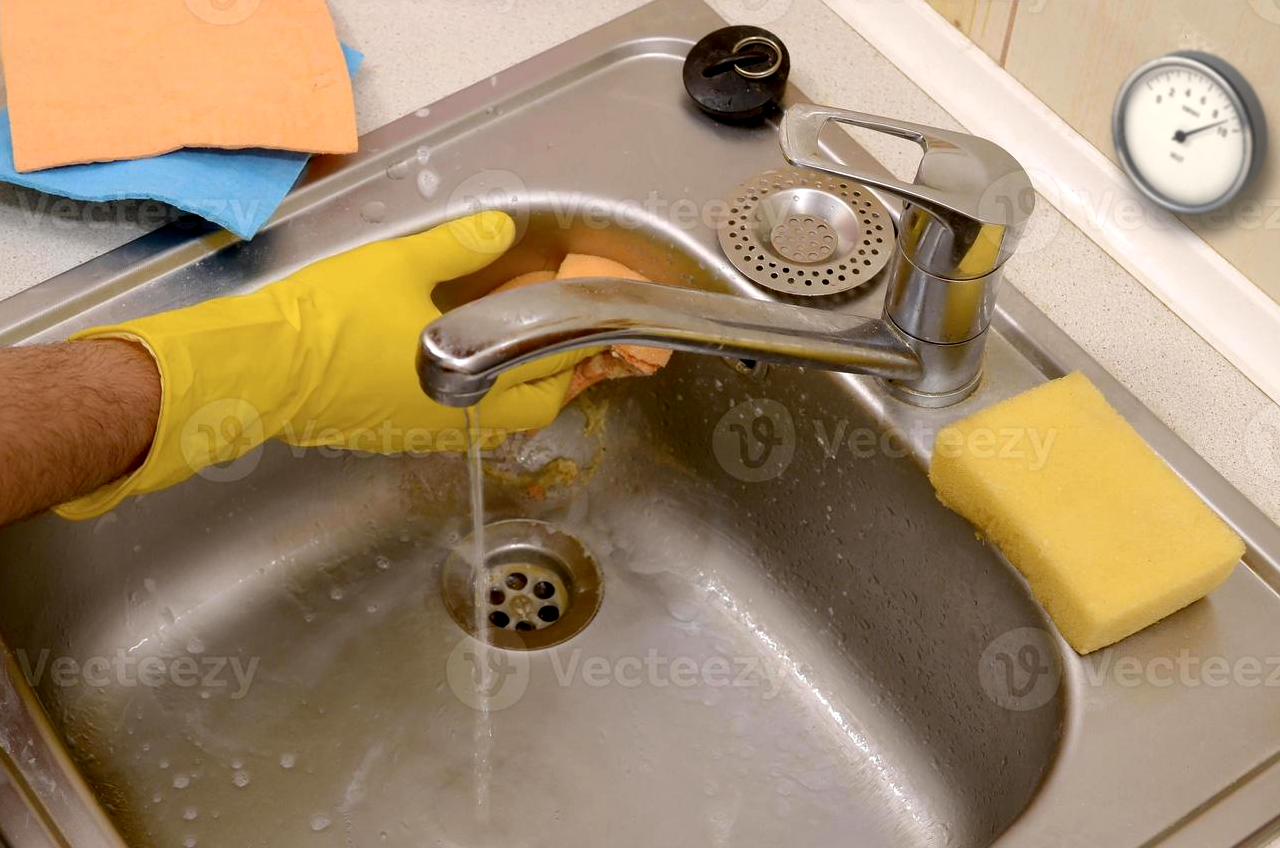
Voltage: V 9
